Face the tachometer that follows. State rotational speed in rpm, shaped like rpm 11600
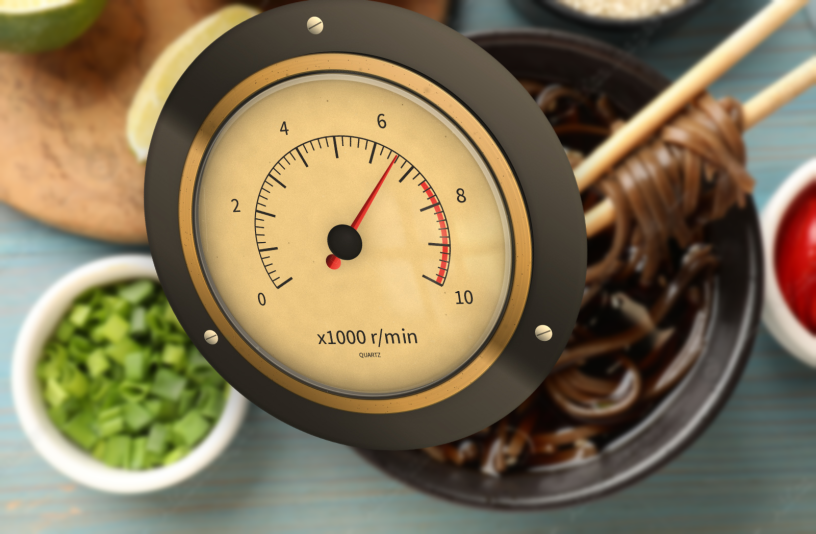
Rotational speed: rpm 6600
